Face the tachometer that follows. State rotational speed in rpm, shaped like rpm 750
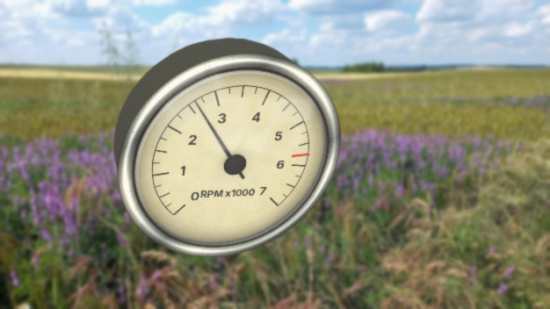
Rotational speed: rpm 2625
